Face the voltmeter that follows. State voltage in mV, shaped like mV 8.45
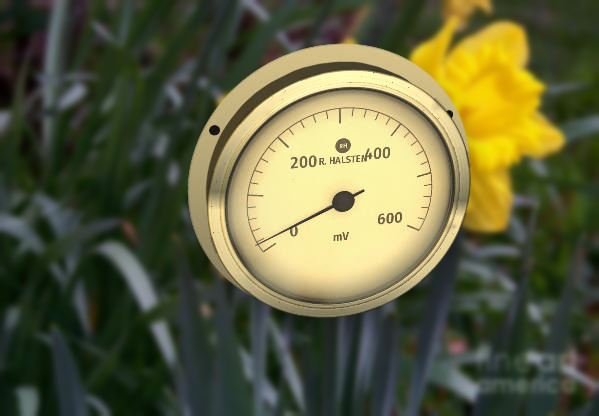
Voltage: mV 20
